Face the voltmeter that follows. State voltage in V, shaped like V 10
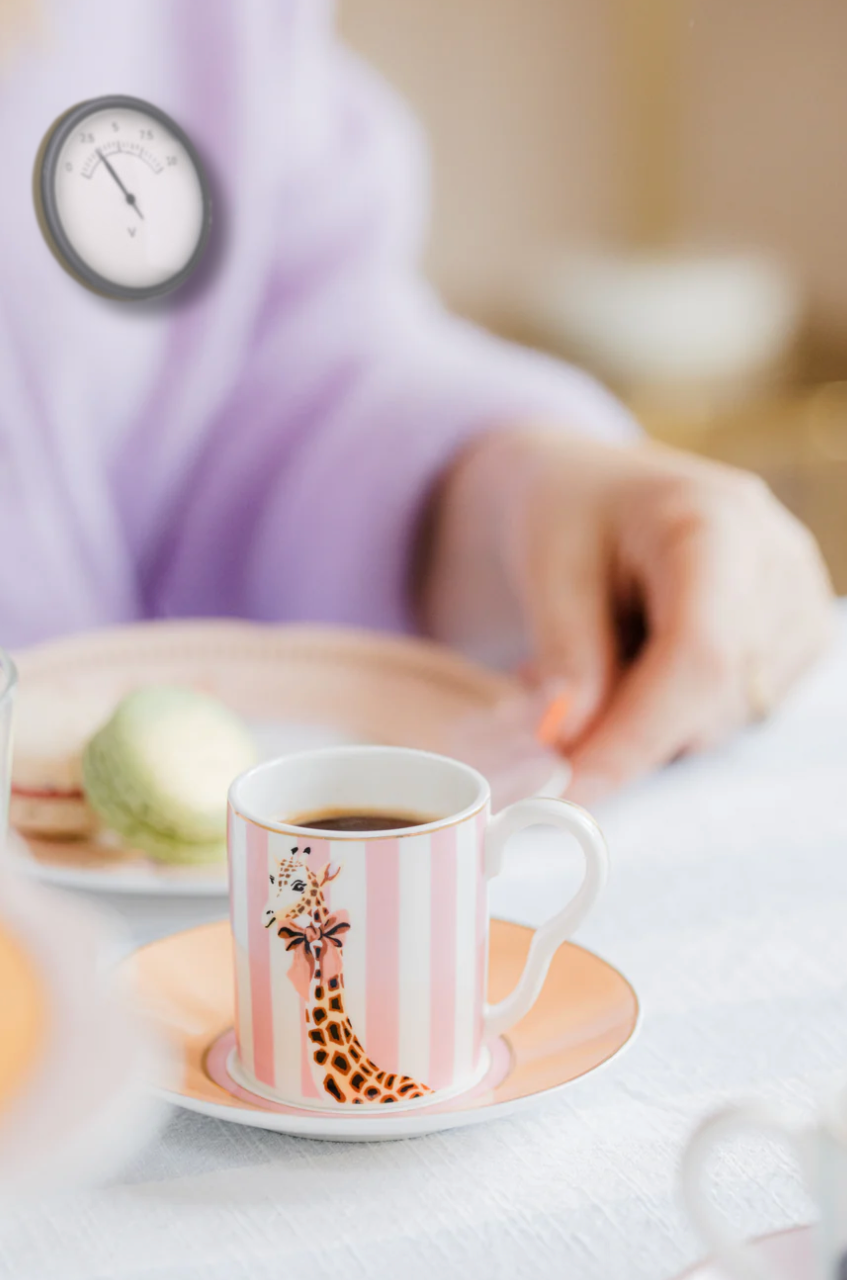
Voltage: V 2.5
